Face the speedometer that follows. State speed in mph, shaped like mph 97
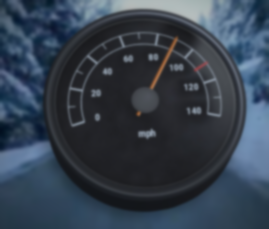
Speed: mph 90
